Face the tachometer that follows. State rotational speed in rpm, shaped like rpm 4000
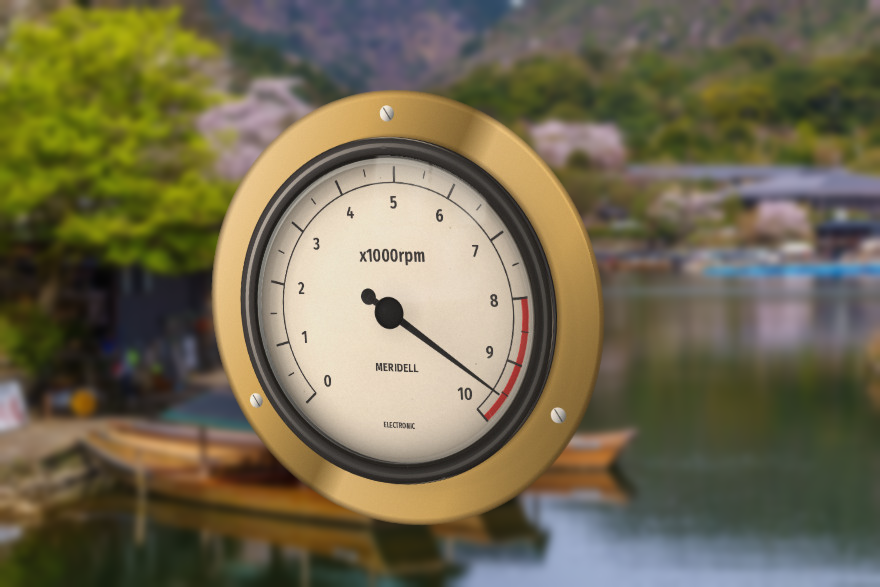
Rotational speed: rpm 9500
